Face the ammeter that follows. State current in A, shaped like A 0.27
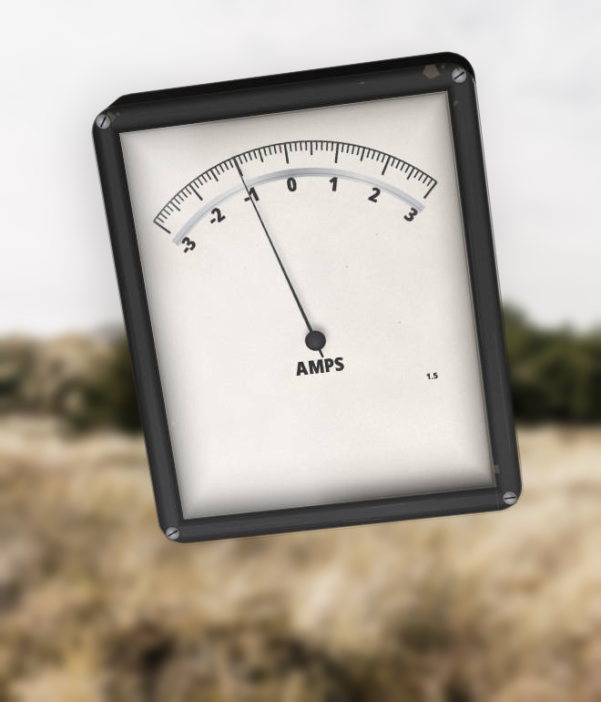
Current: A -1
